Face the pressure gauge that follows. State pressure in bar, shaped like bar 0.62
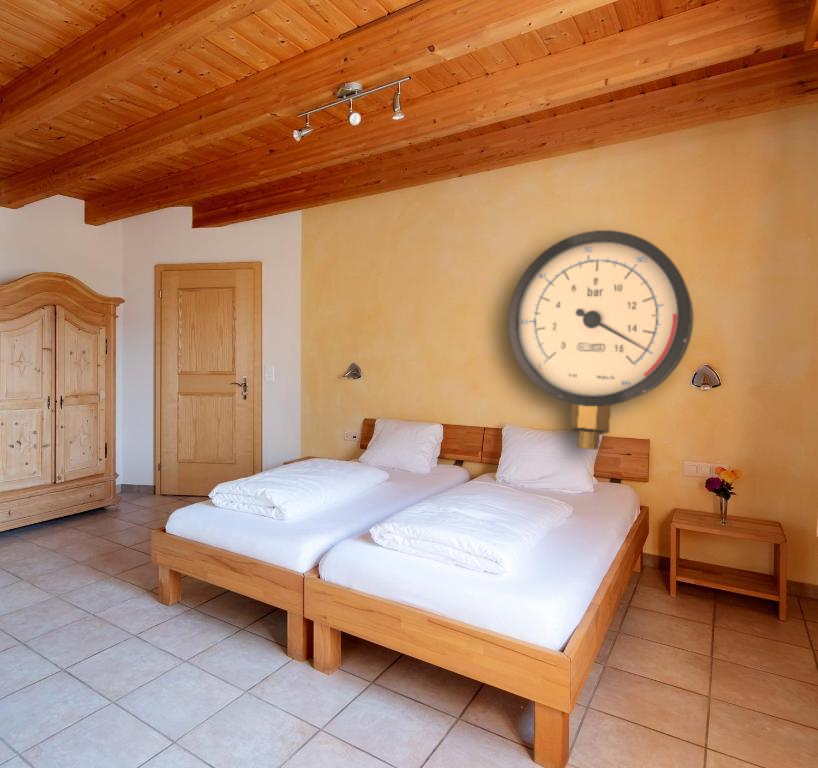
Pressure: bar 15
